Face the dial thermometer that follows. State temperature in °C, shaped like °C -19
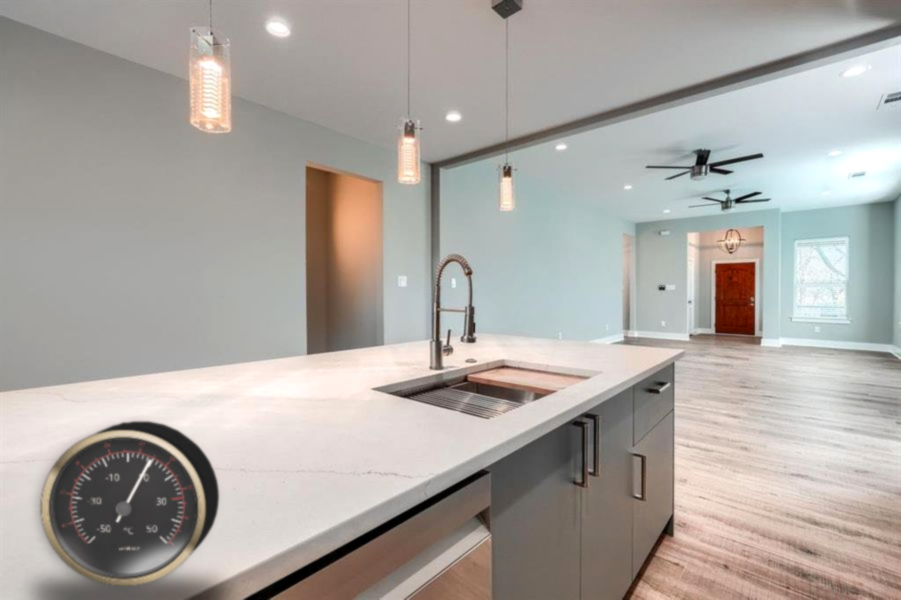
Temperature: °C 10
